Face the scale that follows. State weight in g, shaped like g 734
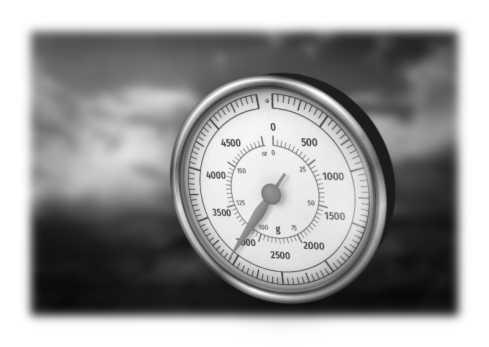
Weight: g 3050
